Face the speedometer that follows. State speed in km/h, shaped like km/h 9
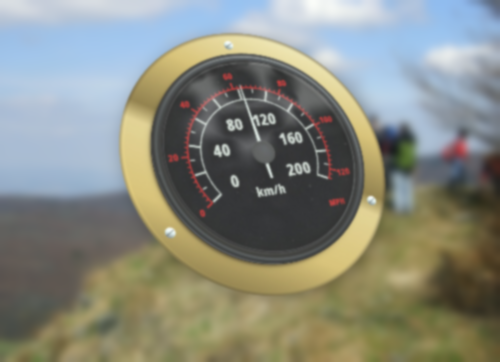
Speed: km/h 100
